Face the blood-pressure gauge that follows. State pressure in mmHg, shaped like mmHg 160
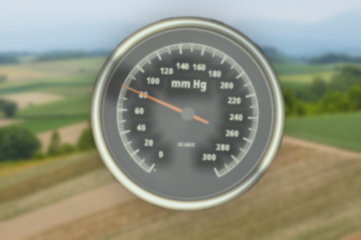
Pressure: mmHg 80
